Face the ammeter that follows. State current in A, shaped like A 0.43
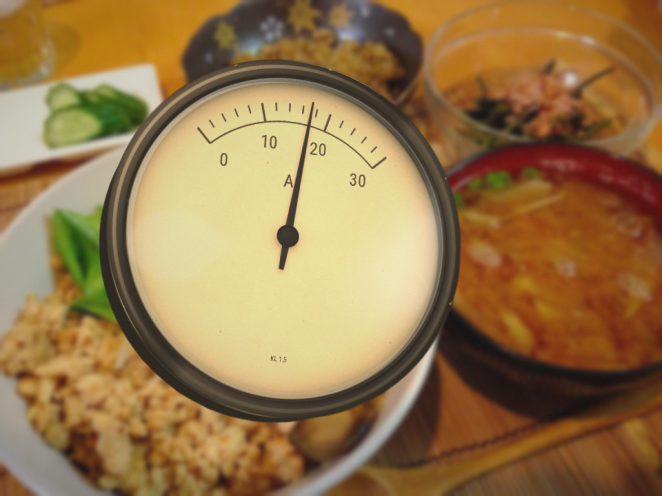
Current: A 17
